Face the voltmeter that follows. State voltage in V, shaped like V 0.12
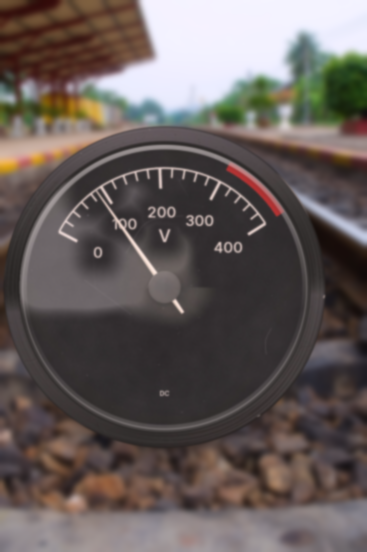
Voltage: V 90
